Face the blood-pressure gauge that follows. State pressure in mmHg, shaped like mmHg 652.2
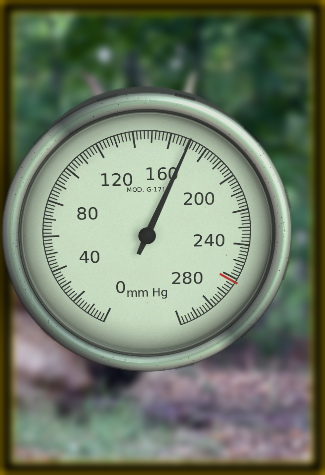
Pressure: mmHg 170
